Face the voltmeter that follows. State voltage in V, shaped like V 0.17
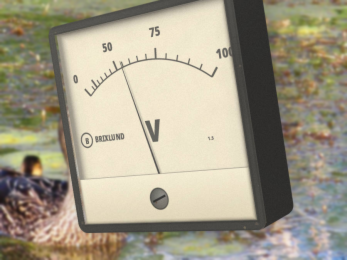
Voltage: V 55
